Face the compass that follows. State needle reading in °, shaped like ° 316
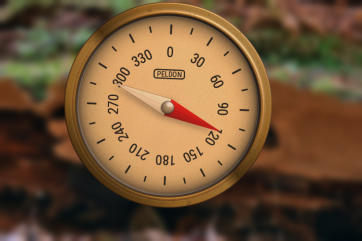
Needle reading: ° 112.5
